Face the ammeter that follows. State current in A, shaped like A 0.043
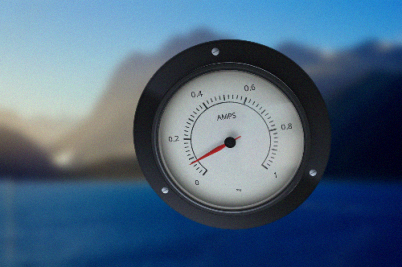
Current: A 0.08
